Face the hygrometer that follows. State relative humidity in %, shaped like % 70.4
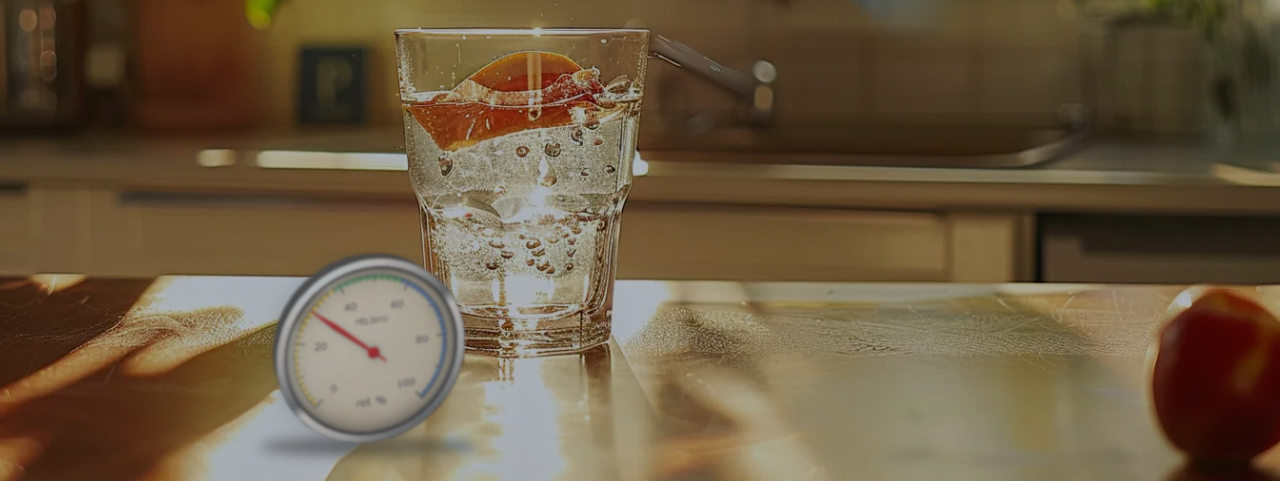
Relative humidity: % 30
